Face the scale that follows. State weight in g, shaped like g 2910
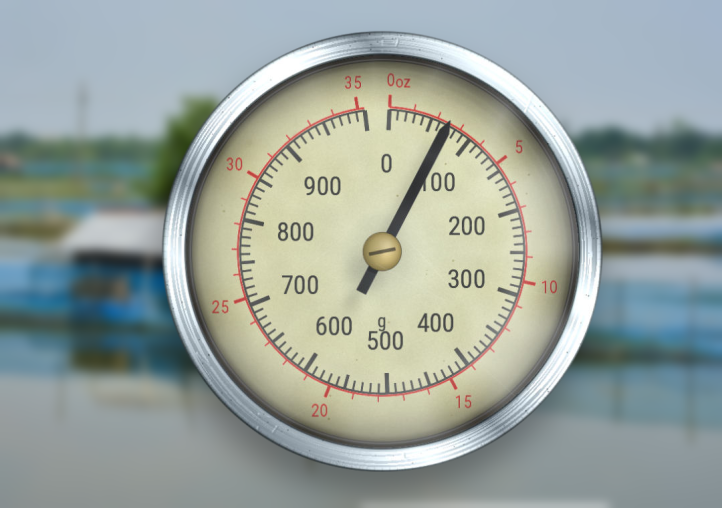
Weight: g 70
